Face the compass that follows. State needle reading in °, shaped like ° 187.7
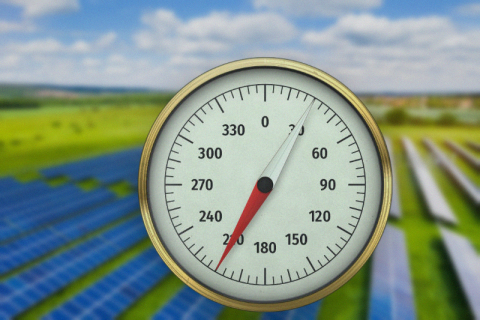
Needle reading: ° 210
